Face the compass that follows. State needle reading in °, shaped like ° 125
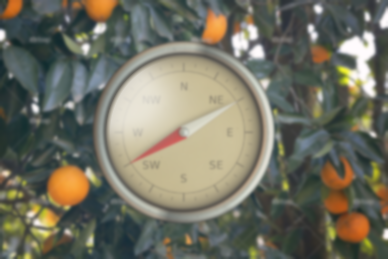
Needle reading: ° 240
